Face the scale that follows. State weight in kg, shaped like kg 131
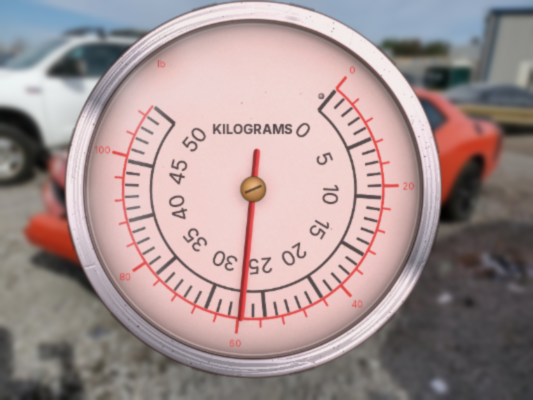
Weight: kg 27
